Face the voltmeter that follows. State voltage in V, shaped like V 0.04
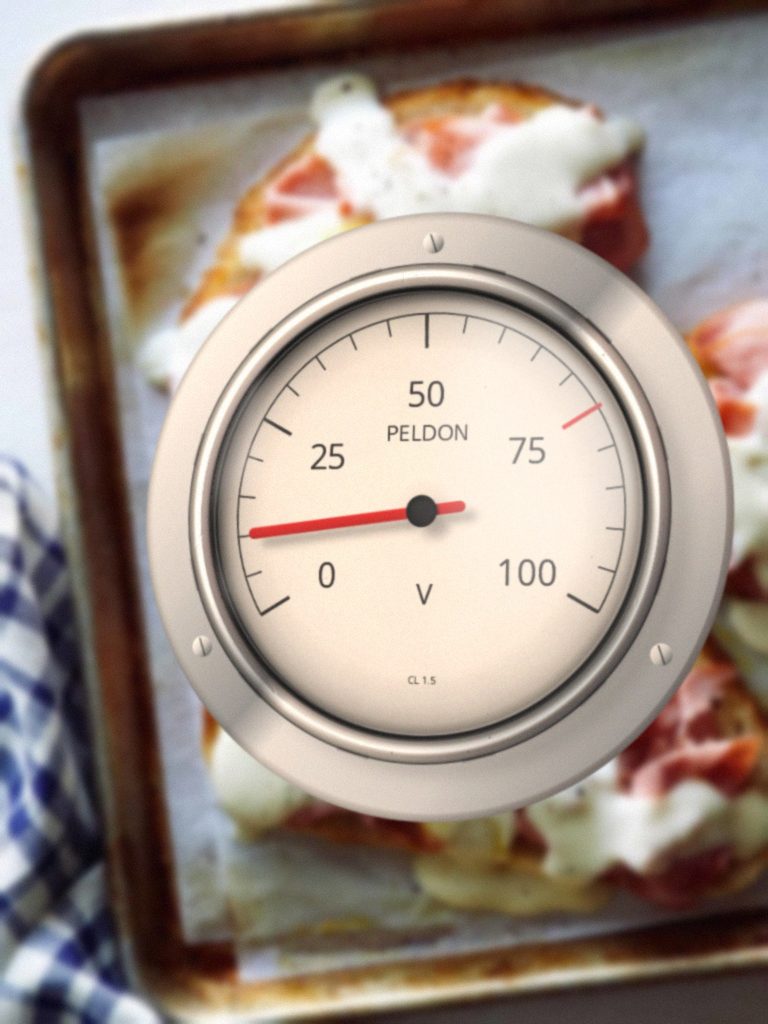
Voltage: V 10
